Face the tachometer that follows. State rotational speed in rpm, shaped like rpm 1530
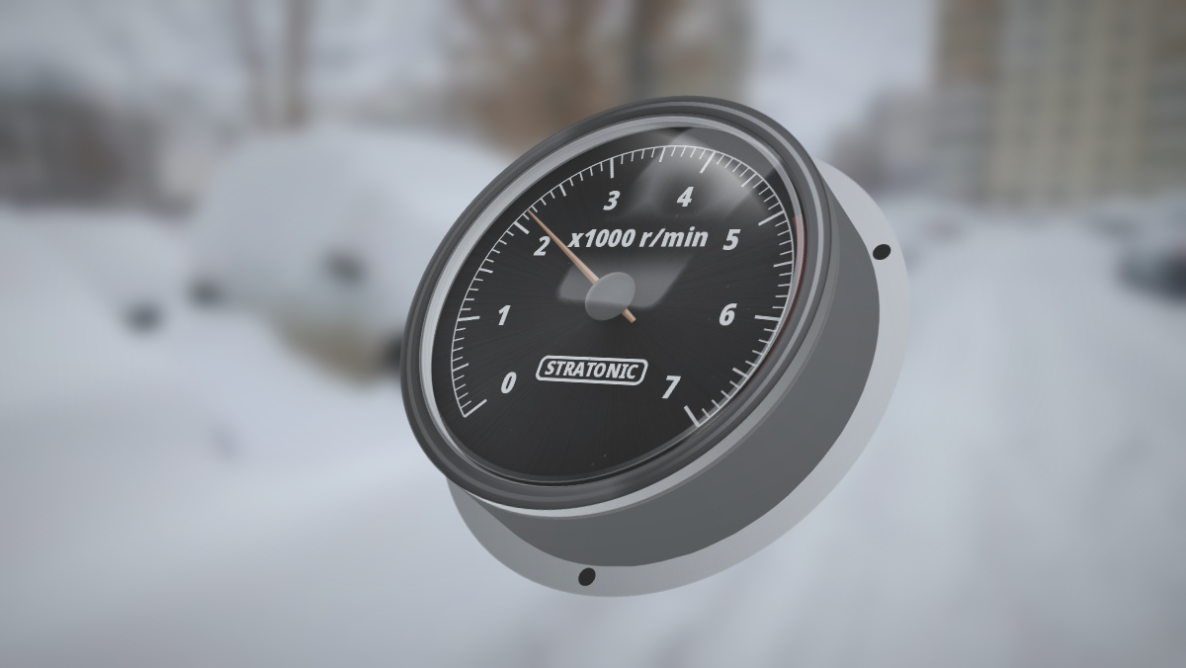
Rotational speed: rpm 2150
